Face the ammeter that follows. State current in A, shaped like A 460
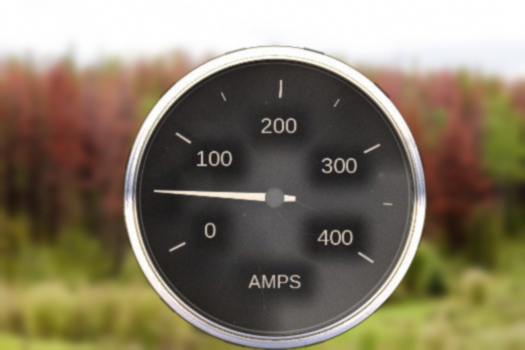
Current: A 50
